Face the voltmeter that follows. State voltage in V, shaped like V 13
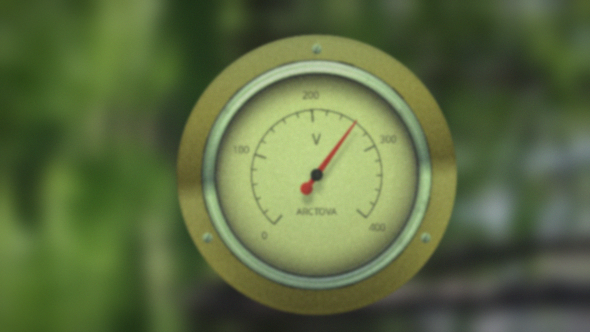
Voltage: V 260
